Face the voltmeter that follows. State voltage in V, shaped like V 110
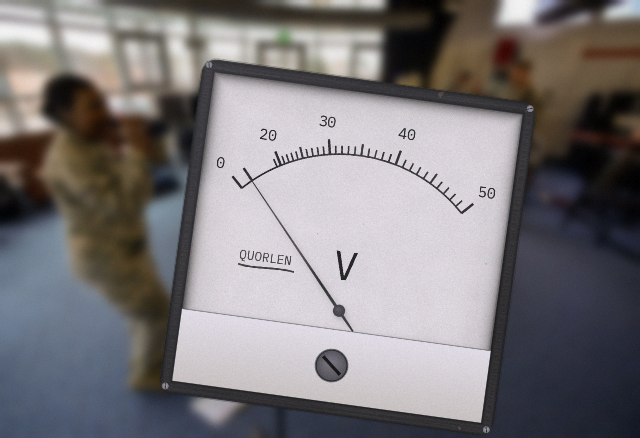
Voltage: V 10
